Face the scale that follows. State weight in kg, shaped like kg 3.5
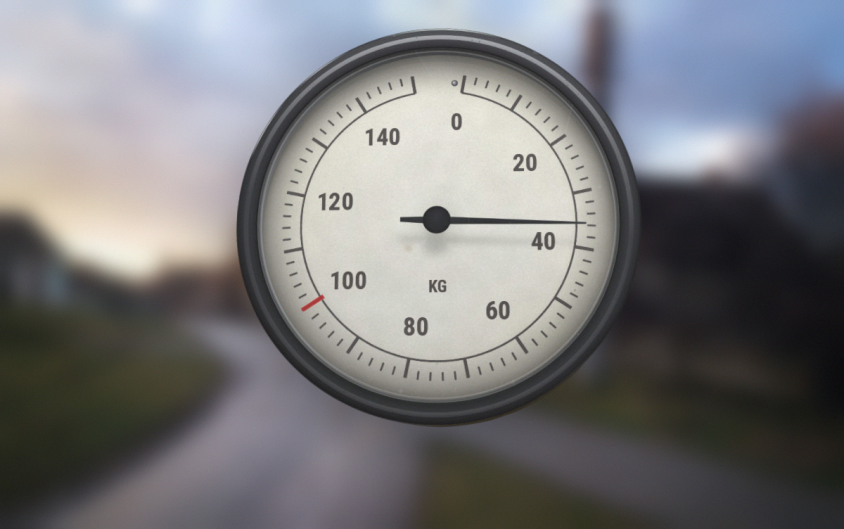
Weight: kg 36
